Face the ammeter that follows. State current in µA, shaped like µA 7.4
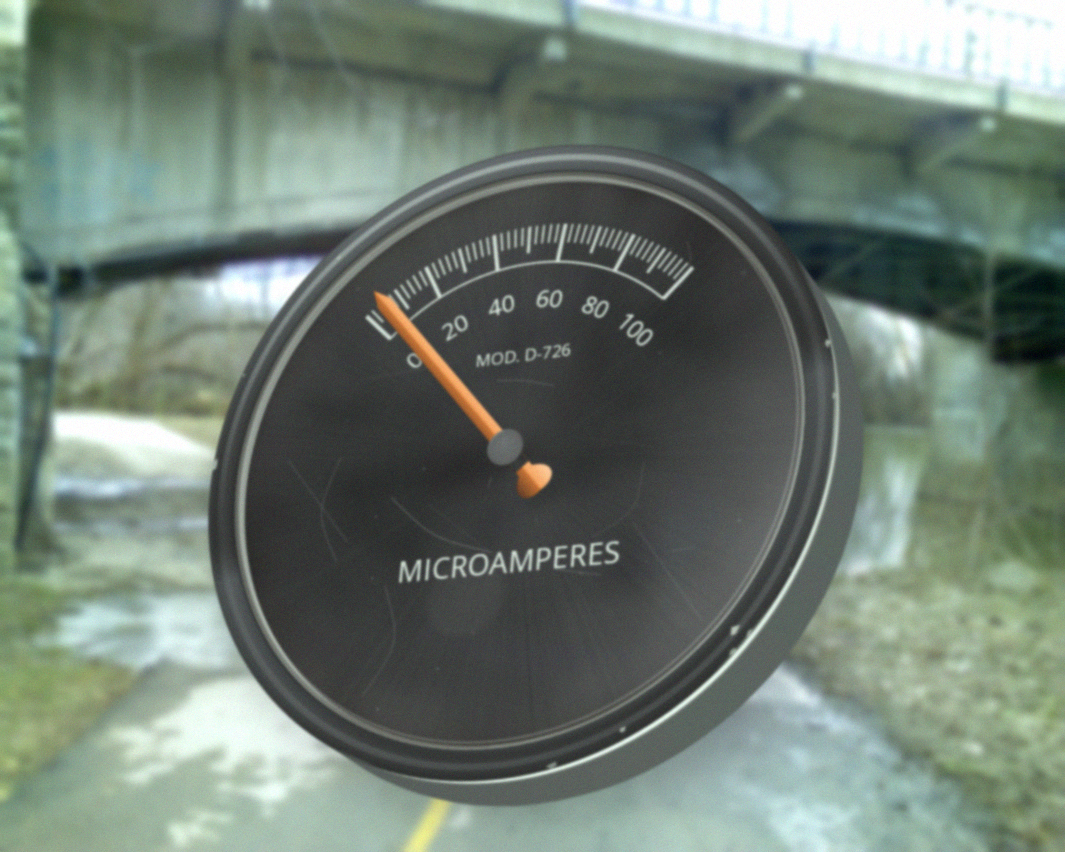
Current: µA 6
